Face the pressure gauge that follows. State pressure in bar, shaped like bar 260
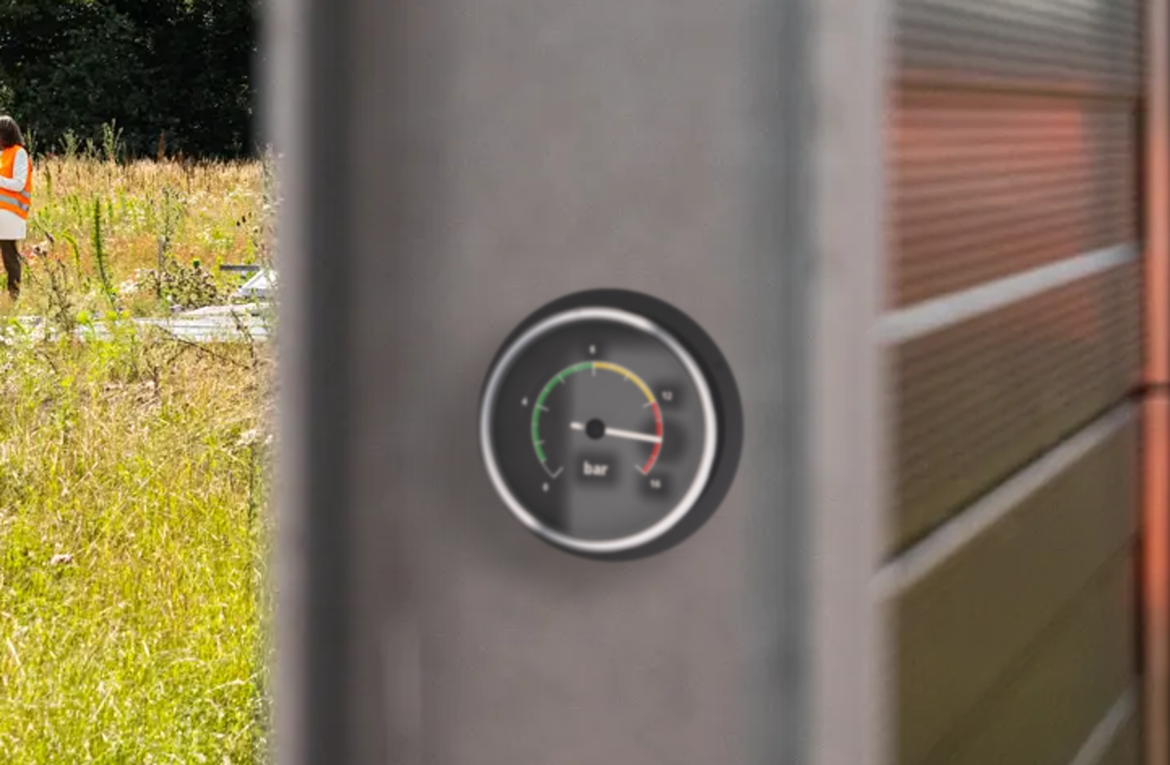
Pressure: bar 14
